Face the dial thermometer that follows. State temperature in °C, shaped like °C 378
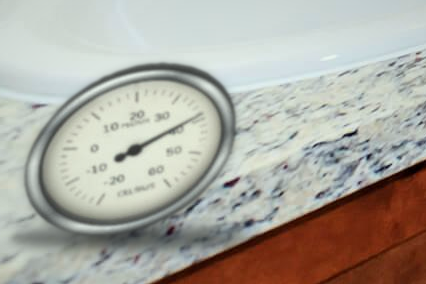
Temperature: °C 38
